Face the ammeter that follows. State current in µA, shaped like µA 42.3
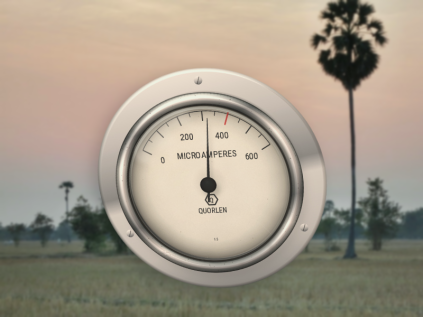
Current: µA 325
